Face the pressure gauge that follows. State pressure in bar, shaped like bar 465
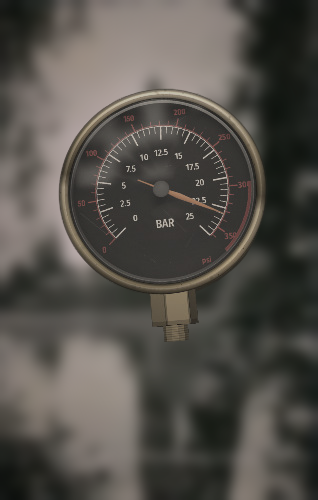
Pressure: bar 23
